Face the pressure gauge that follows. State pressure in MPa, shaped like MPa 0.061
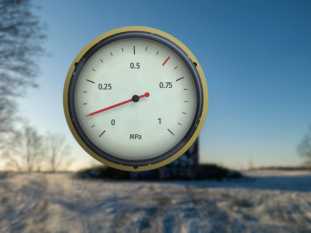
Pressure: MPa 0.1
